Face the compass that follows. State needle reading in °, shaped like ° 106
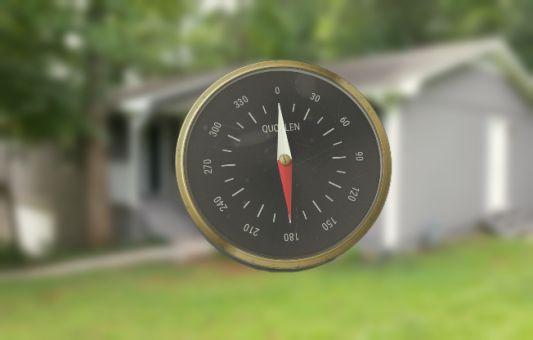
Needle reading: ° 180
